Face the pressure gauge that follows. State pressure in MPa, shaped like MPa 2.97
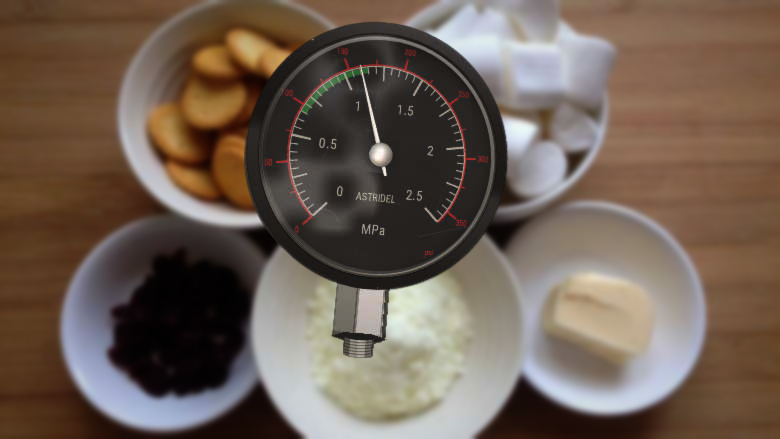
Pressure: MPa 1.1
